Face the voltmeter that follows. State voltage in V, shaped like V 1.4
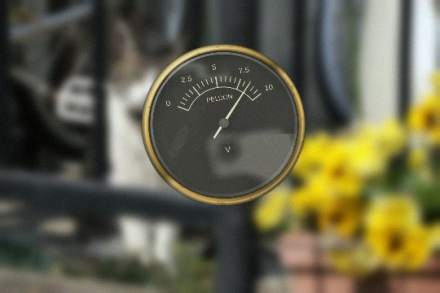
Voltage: V 8.5
